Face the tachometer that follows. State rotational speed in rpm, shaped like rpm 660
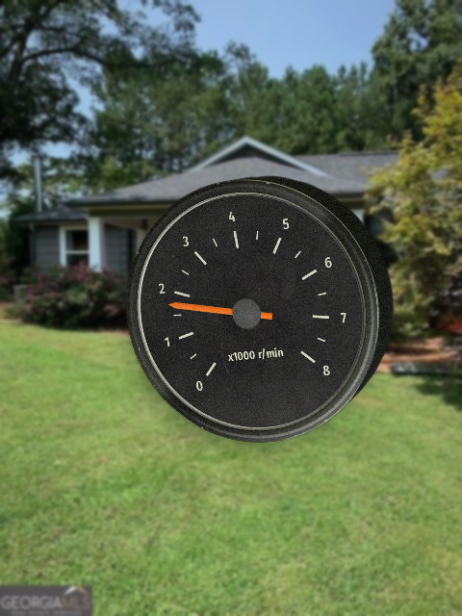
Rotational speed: rpm 1750
